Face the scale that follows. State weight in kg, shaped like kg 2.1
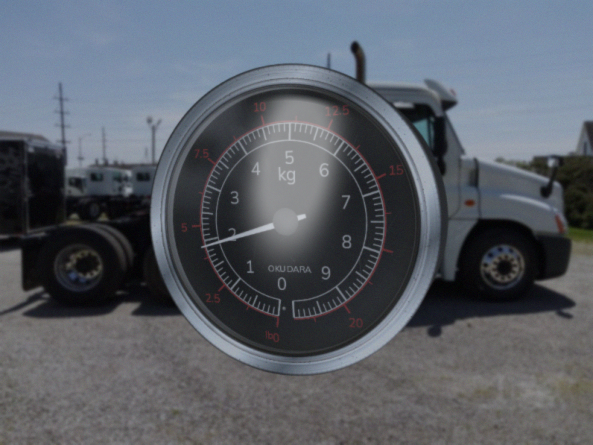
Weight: kg 1.9
